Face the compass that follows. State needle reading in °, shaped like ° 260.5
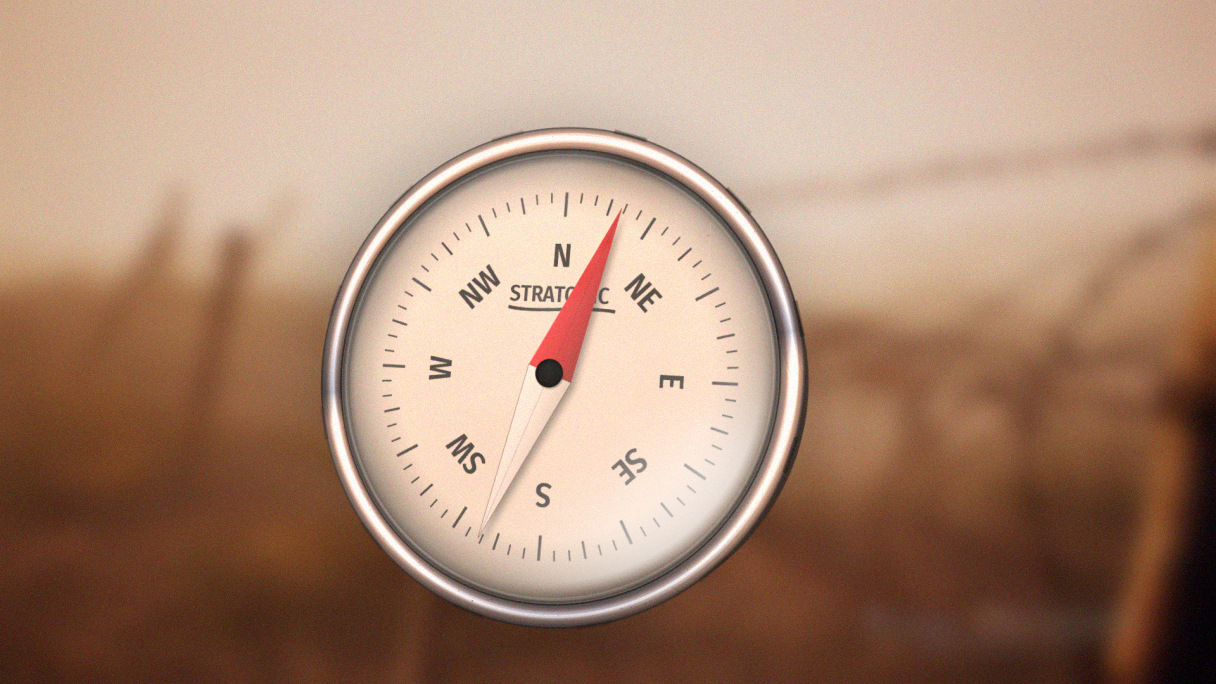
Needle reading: ° 20
